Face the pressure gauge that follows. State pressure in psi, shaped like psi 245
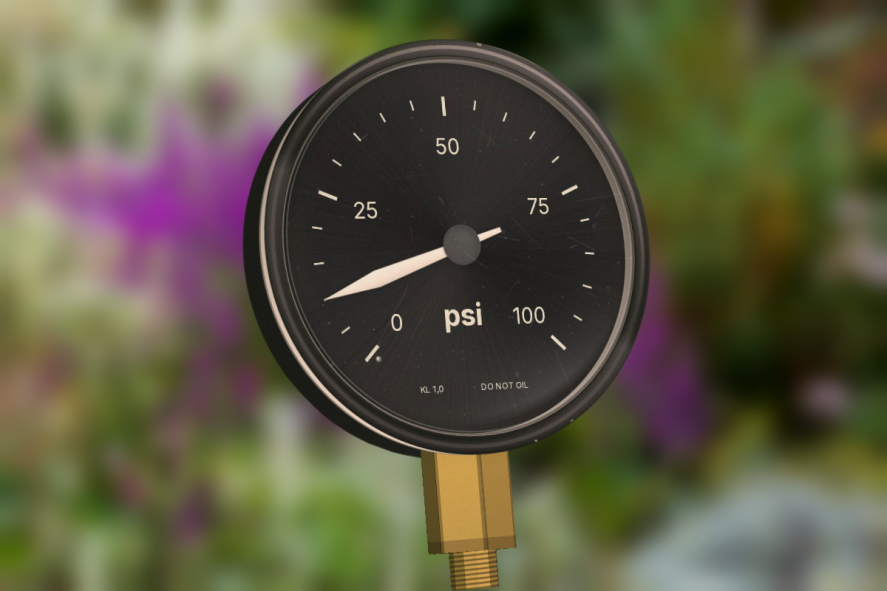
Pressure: psi 10
